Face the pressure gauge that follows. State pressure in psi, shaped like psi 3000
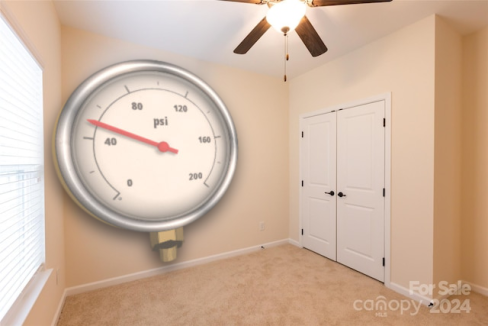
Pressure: psi 50
